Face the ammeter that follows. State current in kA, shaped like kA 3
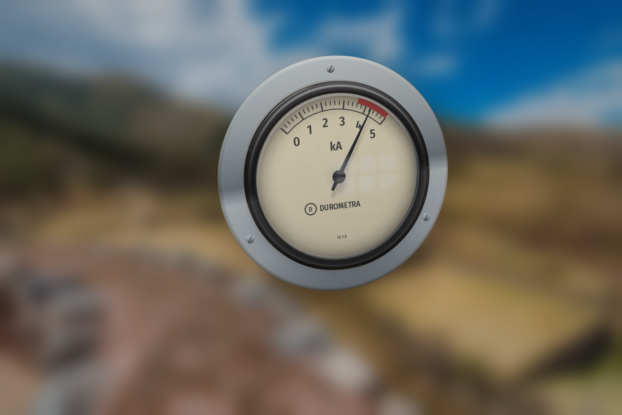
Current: kA 4.2
